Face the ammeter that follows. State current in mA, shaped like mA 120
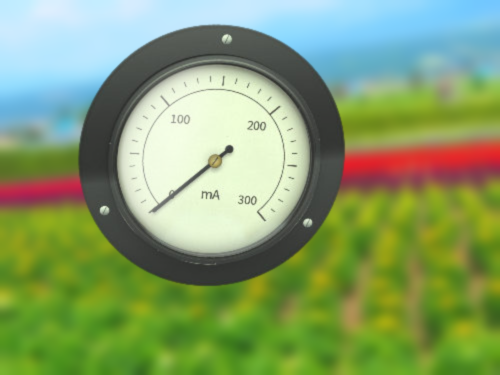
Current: mA 0
